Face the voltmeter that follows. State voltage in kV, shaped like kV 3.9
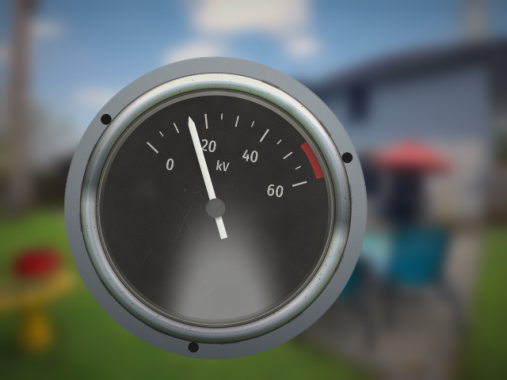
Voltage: kV 15
